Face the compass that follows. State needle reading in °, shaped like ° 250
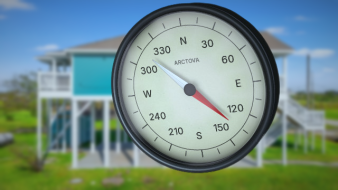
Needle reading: ° 135
